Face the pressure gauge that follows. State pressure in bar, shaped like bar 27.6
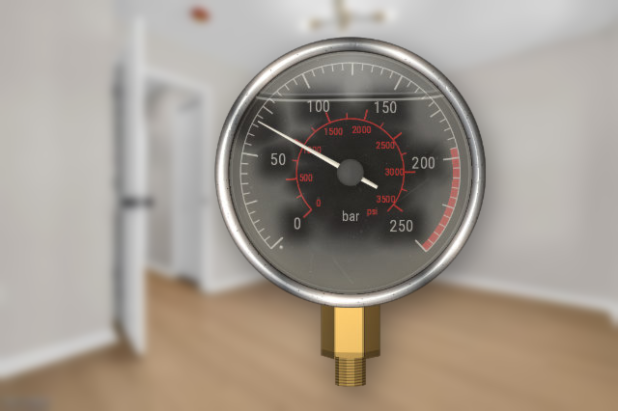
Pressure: bar 67.5
